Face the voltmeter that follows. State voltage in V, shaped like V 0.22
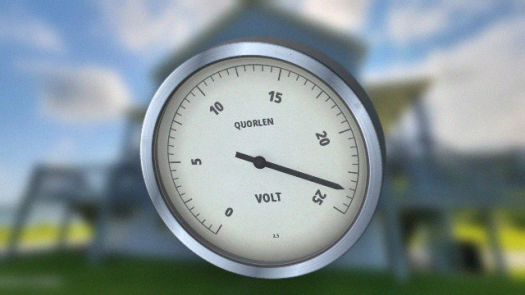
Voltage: V 23.5
